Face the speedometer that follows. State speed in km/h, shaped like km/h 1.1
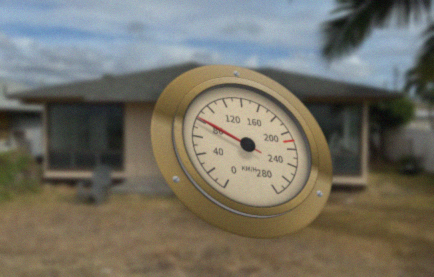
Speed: km/h 80
